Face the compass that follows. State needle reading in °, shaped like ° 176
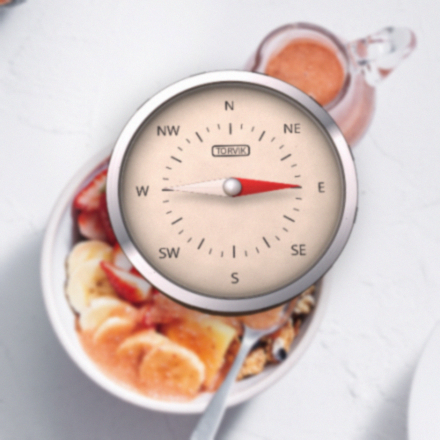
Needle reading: ° 90
